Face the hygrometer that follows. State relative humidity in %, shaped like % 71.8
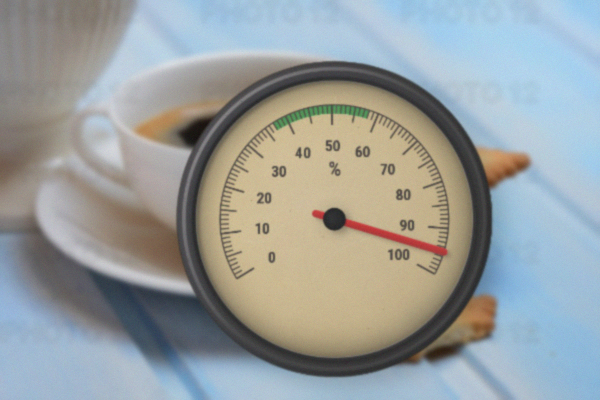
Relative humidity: % 95
